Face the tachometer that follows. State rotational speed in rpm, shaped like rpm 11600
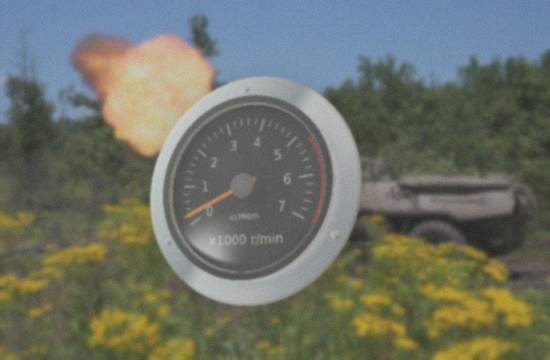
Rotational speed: rpm 200
